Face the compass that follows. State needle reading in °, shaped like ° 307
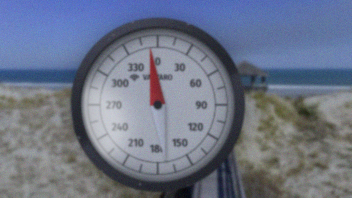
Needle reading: ° 352.5
